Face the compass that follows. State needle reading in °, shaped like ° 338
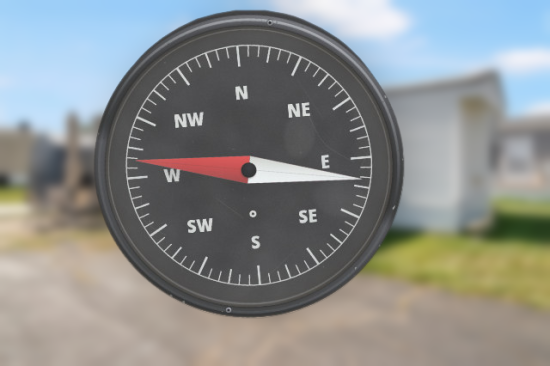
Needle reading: ° 280
